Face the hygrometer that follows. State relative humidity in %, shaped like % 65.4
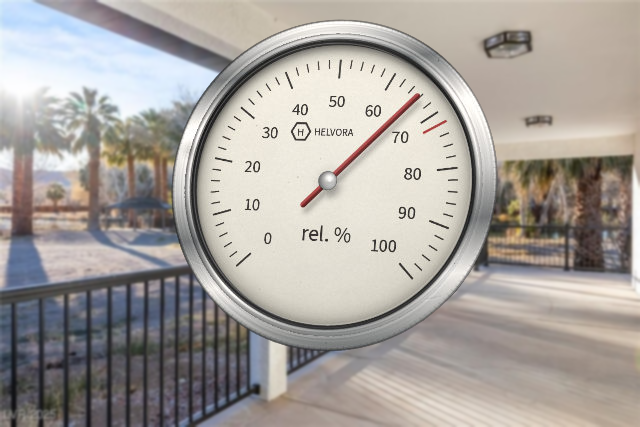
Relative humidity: % 66
